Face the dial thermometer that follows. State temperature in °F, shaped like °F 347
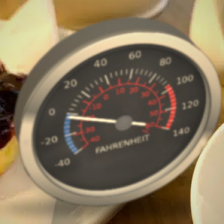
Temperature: °F 0
